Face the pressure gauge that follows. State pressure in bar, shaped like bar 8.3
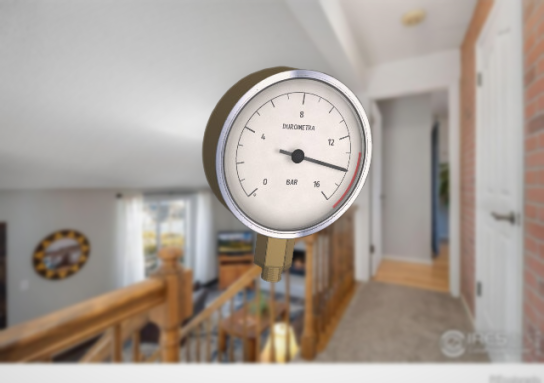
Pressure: bar 14
